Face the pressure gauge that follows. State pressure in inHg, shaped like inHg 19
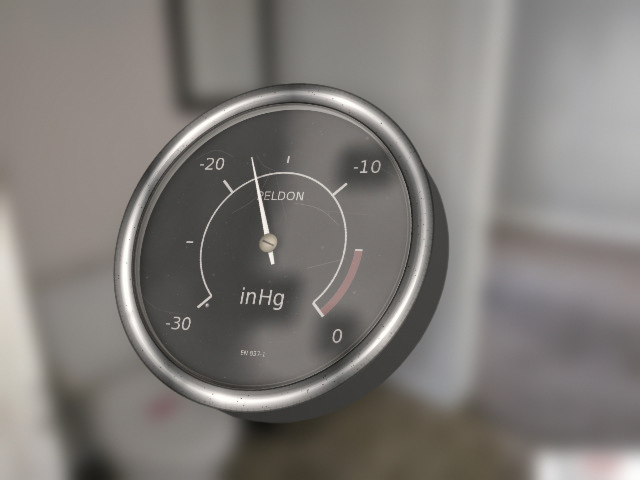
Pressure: inHg -17.5
